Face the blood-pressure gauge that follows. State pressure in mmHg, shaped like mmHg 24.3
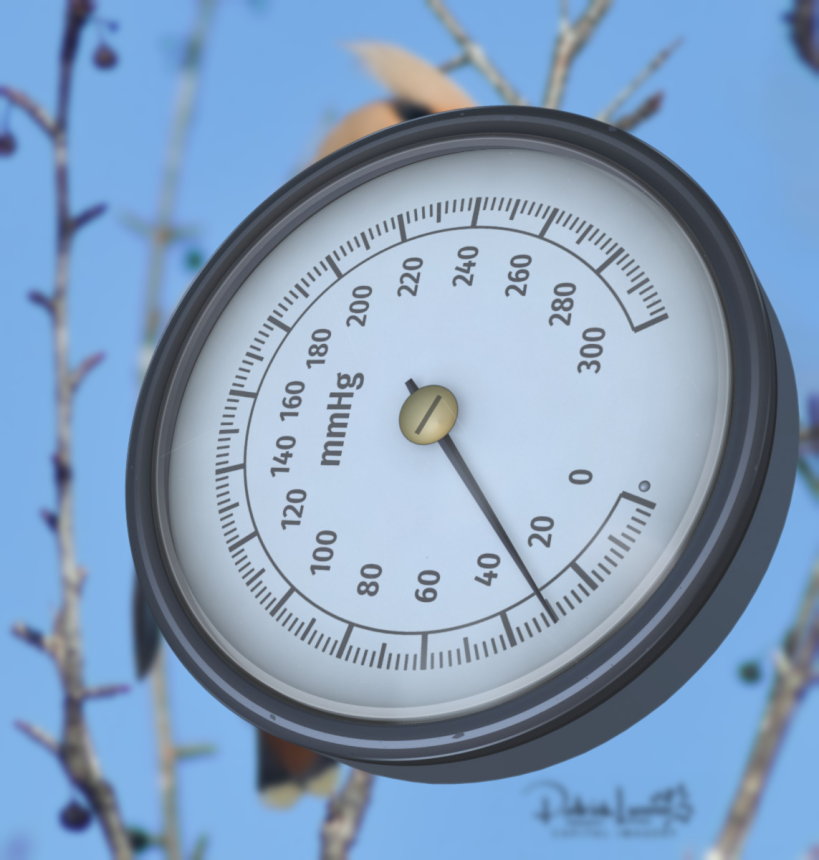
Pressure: mmHg 30
